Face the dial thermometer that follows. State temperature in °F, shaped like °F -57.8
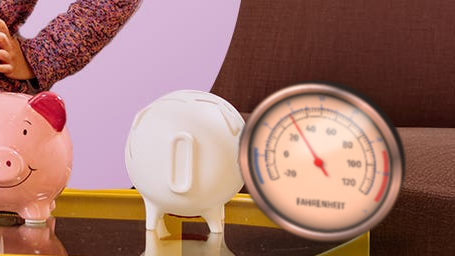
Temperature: °F 30
